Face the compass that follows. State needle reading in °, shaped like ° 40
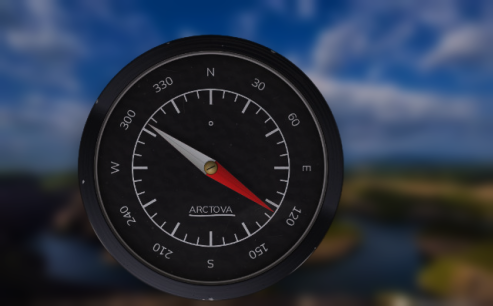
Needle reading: ° 125
